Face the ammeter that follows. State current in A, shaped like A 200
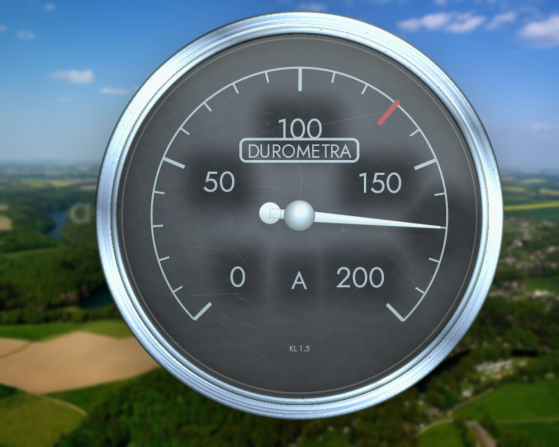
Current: A 170
